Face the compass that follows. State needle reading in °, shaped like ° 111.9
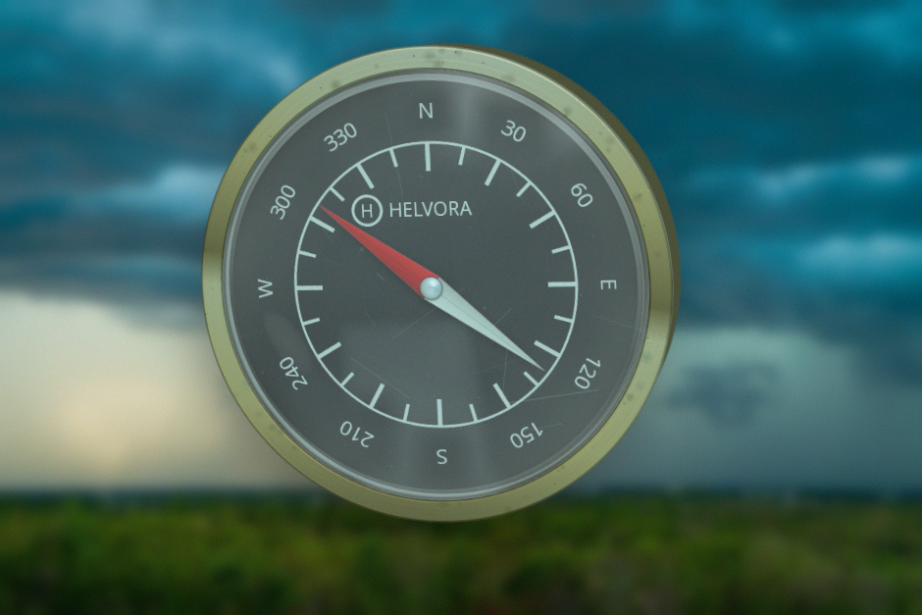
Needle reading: ° 307.5
